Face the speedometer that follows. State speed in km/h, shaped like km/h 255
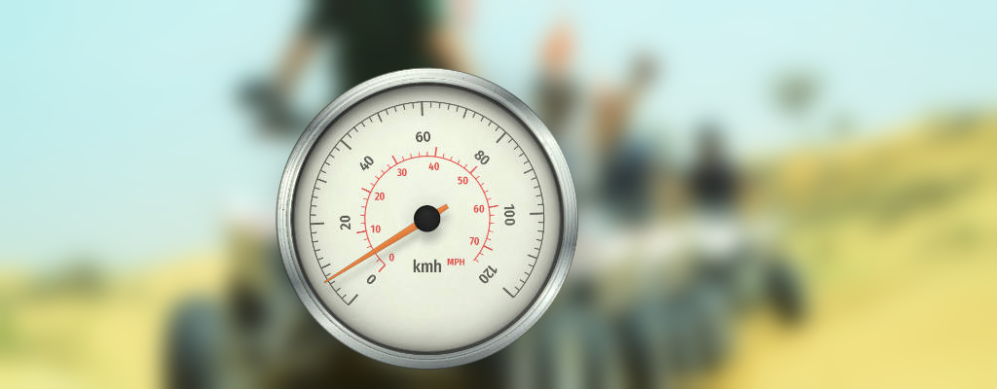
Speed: km/h 7
